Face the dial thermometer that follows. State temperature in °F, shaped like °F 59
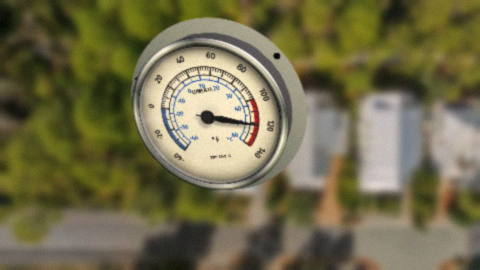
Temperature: °F 120
